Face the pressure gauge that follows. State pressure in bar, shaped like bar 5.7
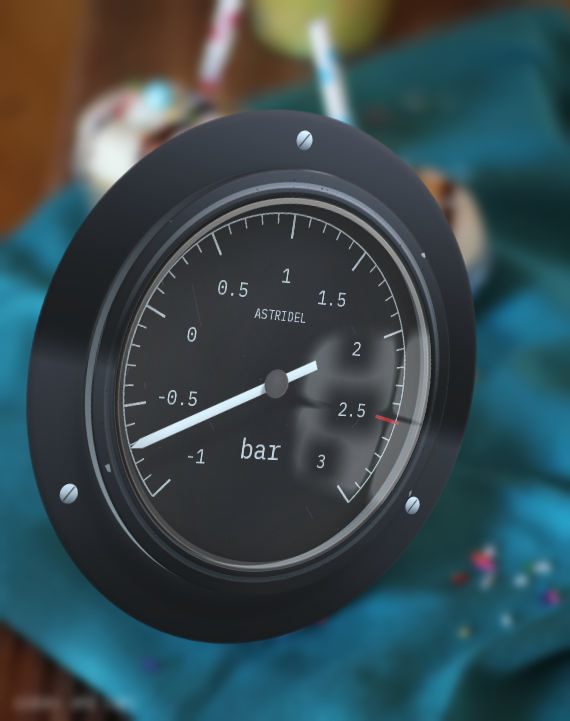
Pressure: bar -0.7
